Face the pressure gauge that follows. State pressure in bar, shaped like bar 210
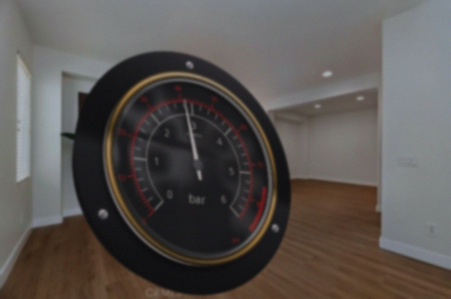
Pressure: bar 2.8
